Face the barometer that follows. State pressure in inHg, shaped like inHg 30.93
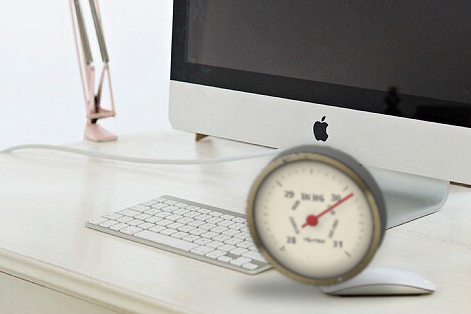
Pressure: inHg 30.1
